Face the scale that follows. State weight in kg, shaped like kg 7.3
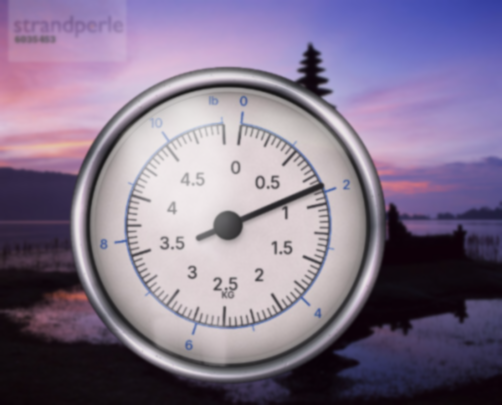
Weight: kg 0.85
